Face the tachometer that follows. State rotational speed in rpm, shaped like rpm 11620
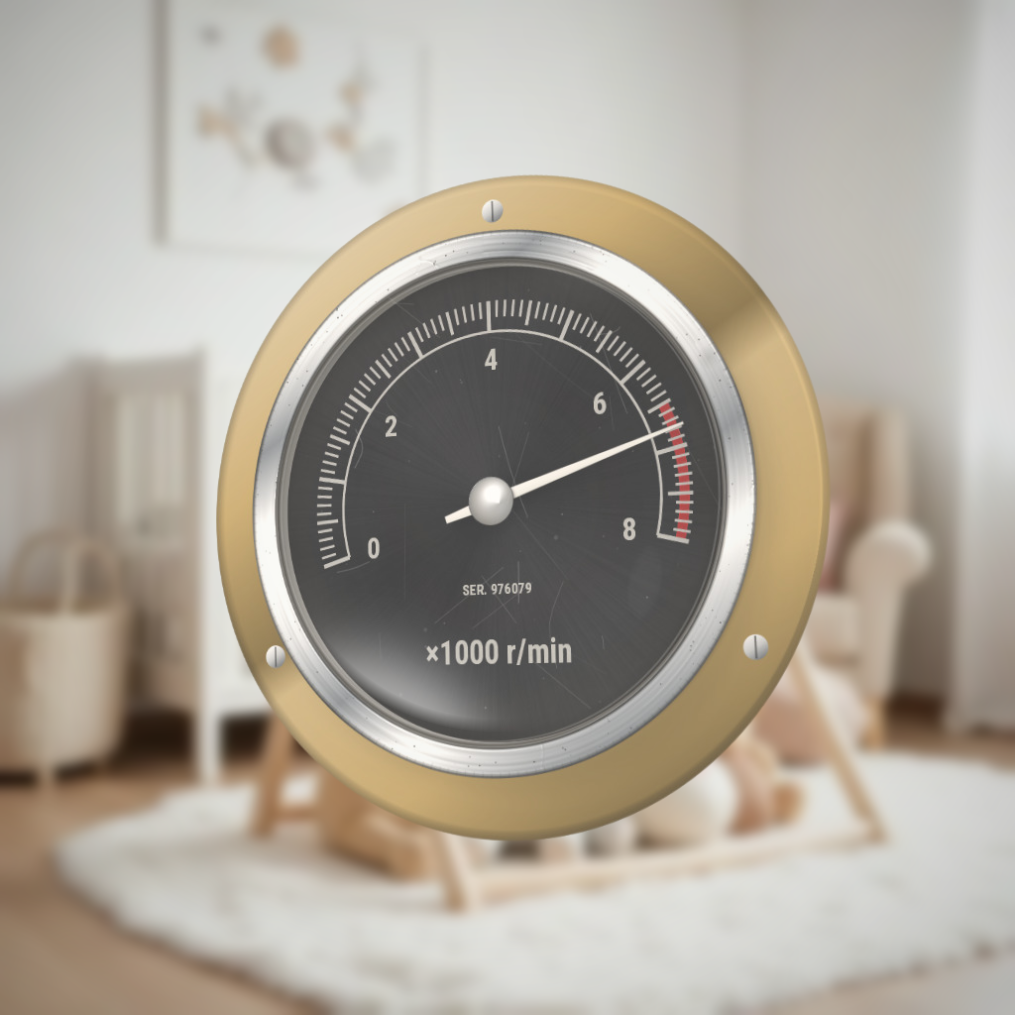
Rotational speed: rpm 6800
